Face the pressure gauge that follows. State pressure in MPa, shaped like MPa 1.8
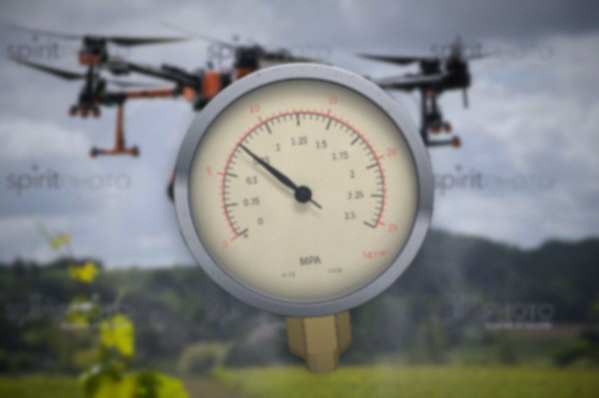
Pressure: MPa 0.75
